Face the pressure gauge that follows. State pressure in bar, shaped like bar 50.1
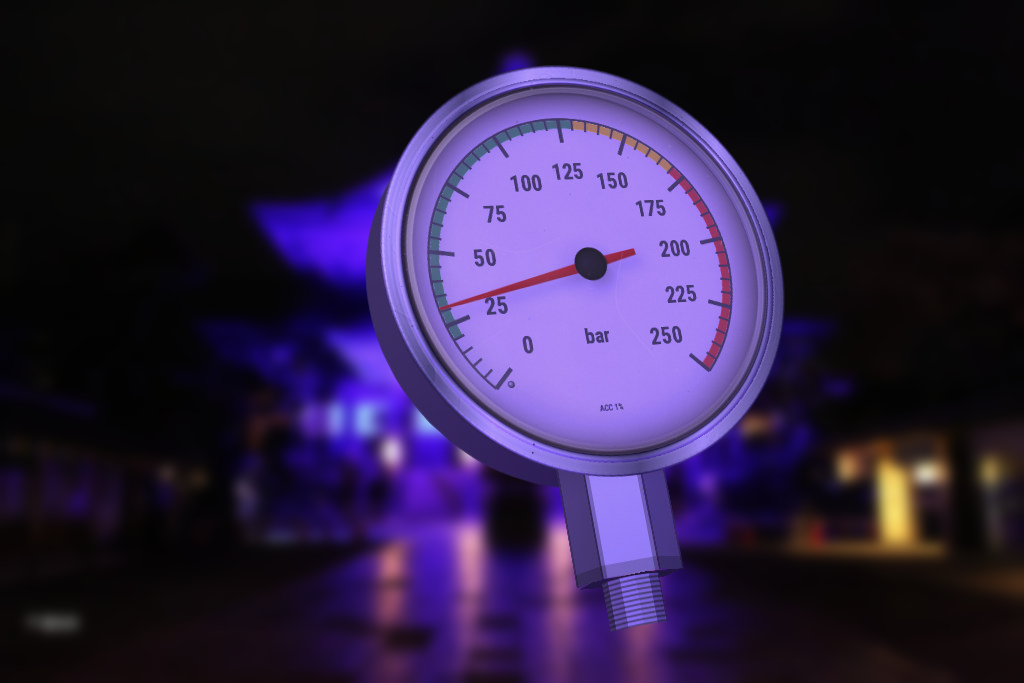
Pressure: bar 30
